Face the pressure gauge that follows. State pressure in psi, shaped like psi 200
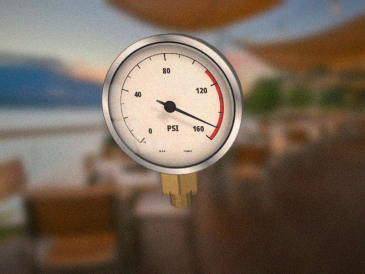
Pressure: psi 150
